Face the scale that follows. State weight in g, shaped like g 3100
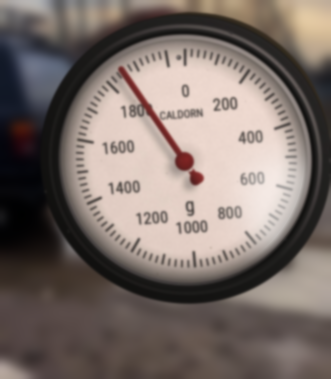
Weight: g 1860
